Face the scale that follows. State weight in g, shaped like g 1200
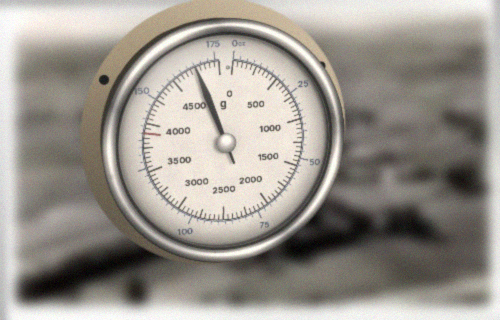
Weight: g 4750
